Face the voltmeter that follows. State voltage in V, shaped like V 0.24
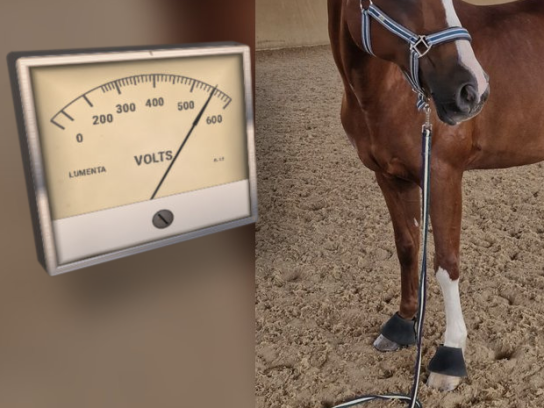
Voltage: V 550
